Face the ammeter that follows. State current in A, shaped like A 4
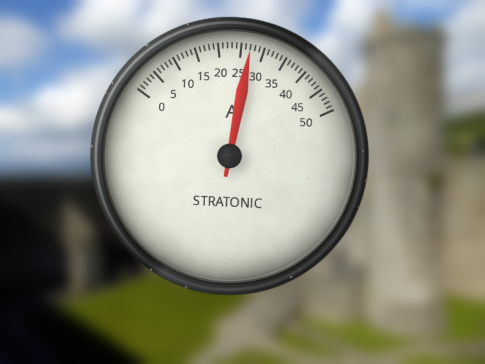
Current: A 27
